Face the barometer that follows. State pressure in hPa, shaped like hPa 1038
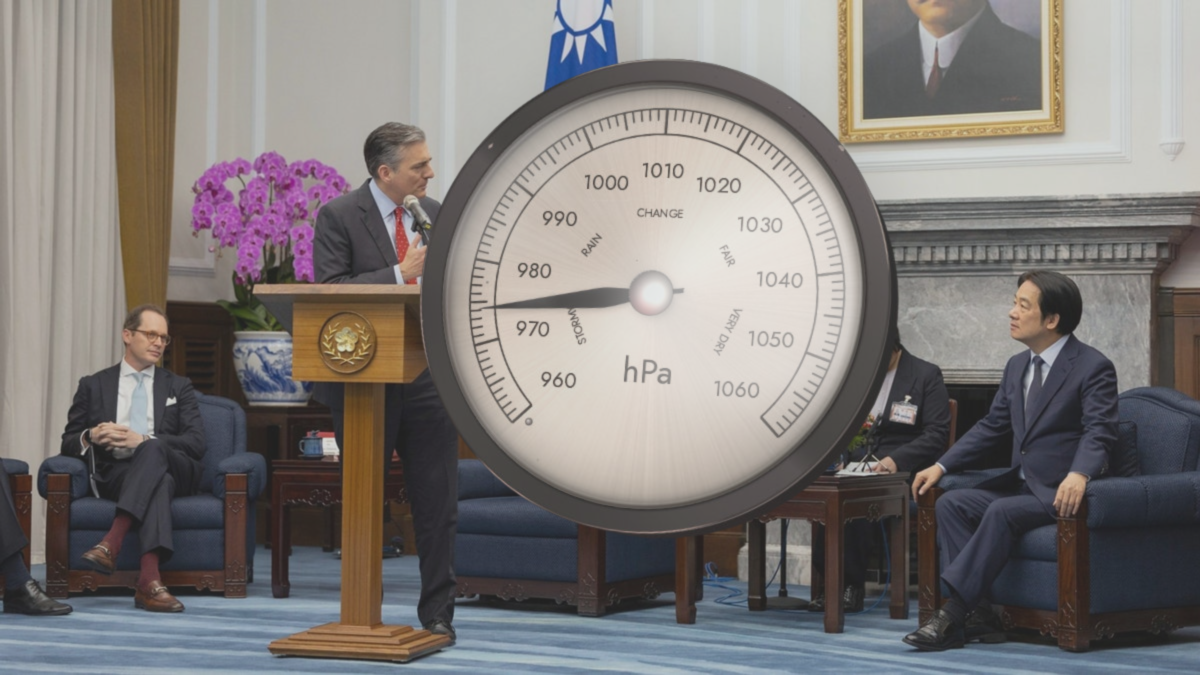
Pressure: hPa 974
